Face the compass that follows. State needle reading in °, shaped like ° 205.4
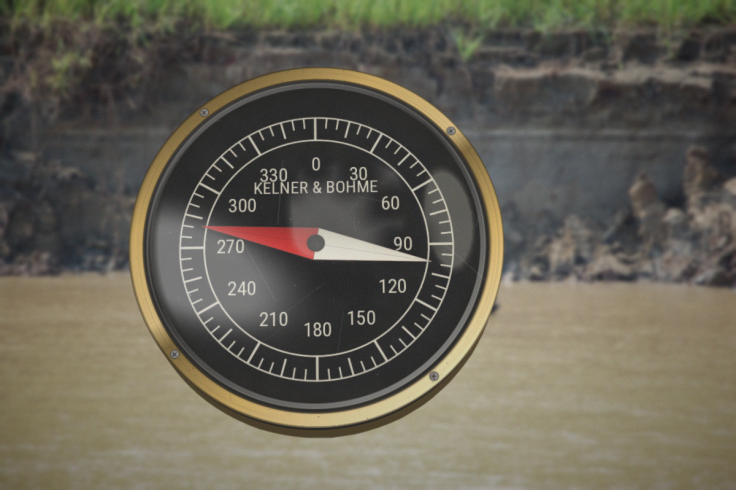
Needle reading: ° 280
